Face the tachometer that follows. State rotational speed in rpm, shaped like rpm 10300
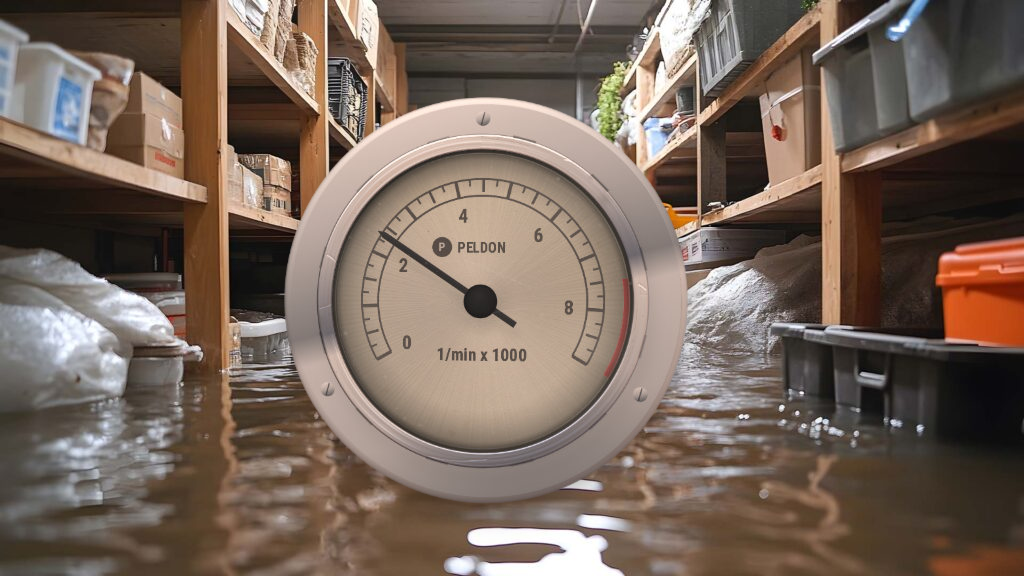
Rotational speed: rpm 2375
